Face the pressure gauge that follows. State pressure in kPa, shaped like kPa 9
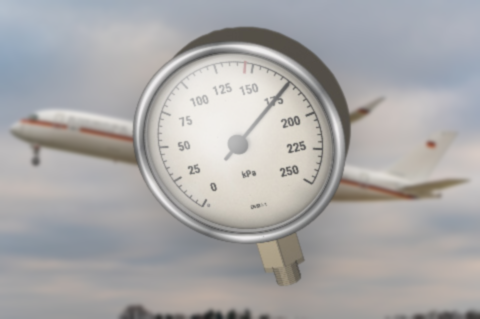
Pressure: kPa 175
